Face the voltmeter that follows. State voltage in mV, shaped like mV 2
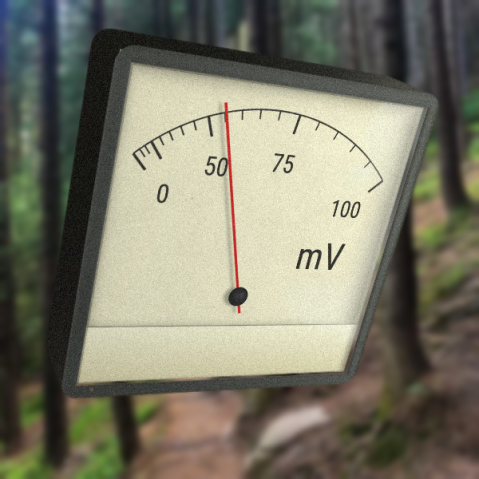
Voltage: mV 55
